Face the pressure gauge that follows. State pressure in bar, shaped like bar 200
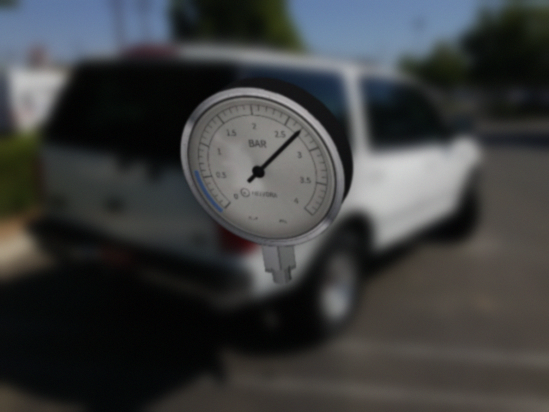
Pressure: bar 2.7
